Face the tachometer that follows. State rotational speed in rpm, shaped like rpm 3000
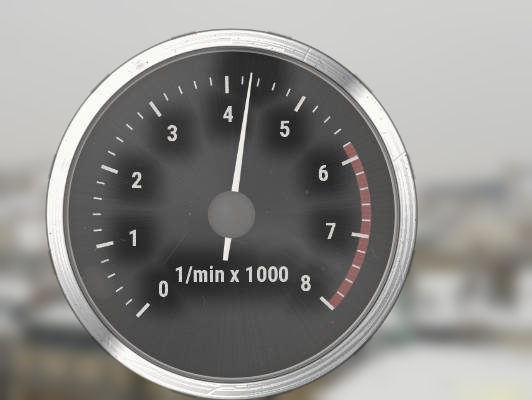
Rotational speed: rpm 4300
